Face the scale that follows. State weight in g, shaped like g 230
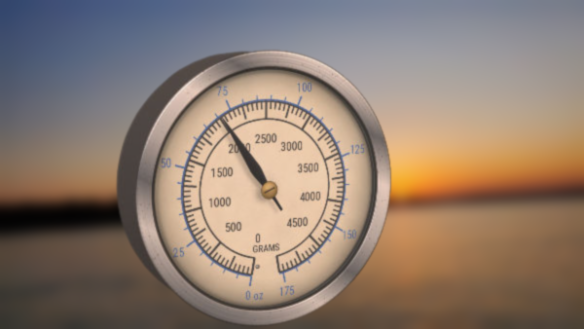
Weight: g 2000
